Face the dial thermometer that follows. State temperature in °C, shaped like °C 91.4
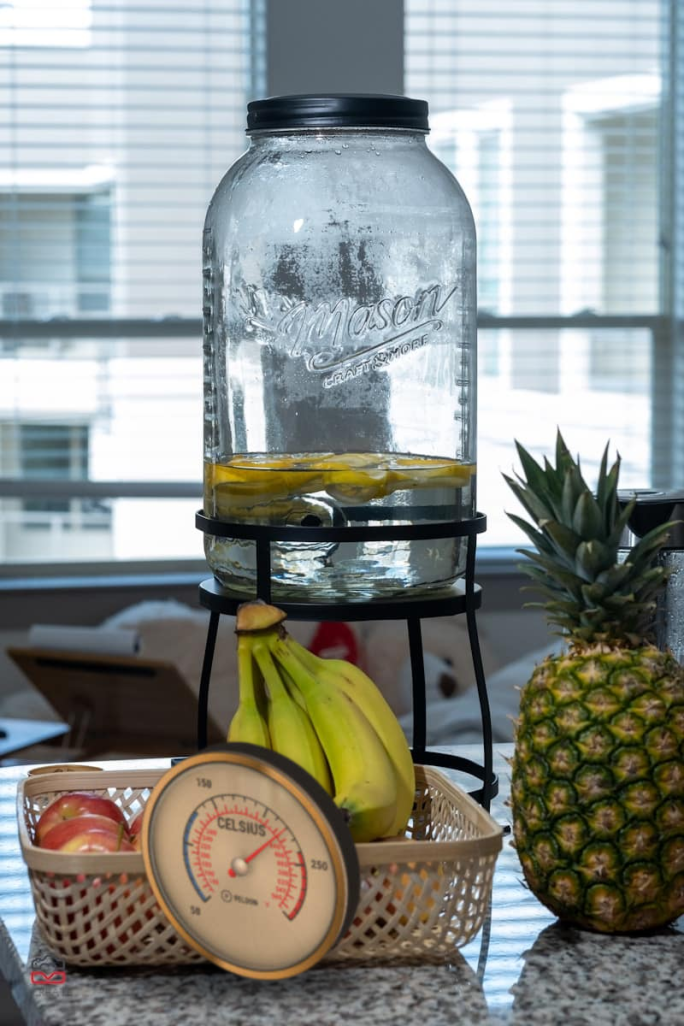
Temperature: °C 220
